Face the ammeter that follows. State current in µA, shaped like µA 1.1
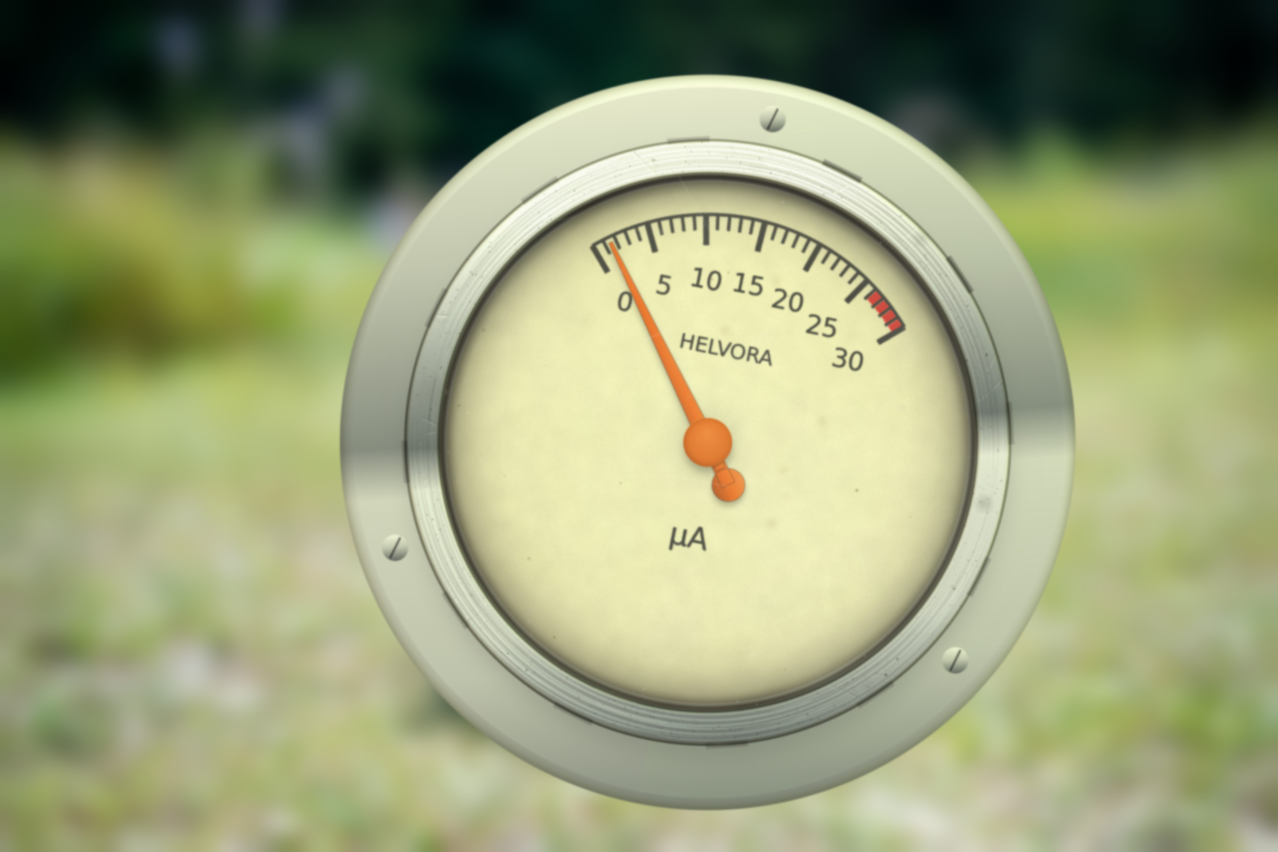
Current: µA 1.5
